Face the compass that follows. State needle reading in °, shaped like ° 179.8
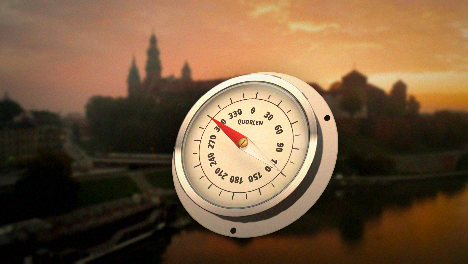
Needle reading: ° 300
